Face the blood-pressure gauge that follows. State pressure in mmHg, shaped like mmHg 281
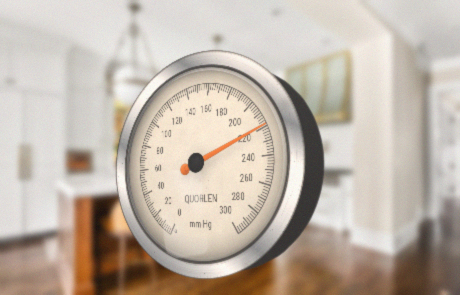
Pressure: mmHg 220
